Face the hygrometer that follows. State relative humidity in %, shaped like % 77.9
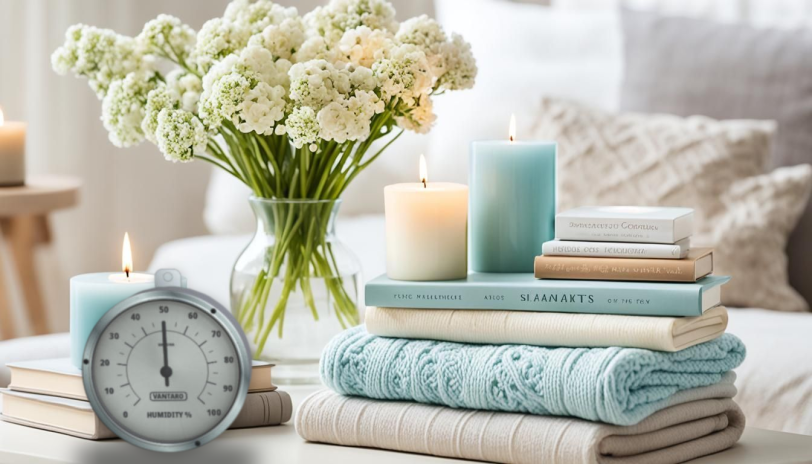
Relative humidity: % 50
